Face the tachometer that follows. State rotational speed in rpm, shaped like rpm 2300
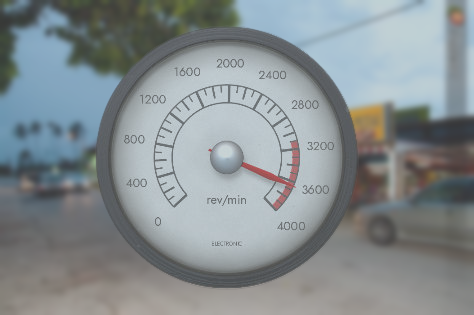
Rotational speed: rpm 3650
